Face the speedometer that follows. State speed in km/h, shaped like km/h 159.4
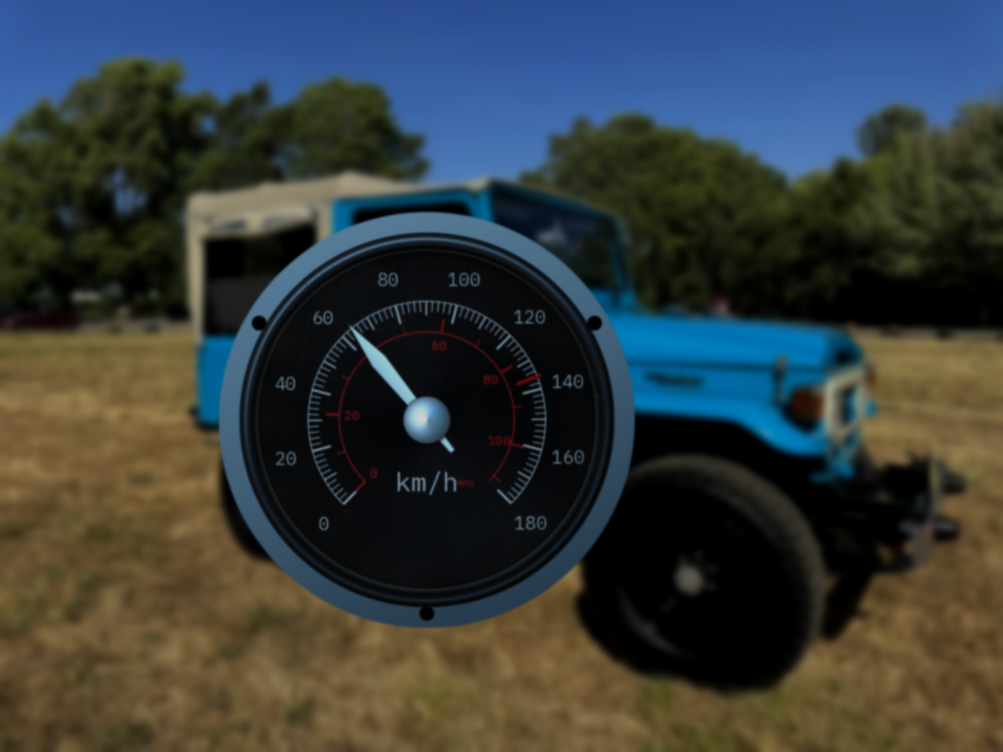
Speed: km/h 64
